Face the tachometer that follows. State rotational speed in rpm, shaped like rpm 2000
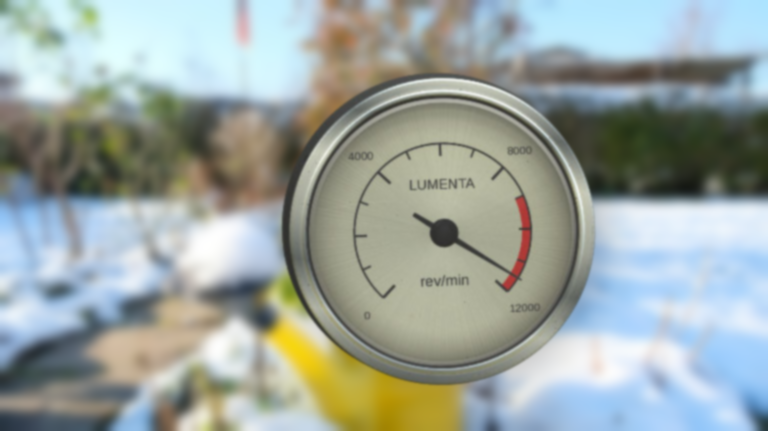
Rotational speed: rpm 11500
